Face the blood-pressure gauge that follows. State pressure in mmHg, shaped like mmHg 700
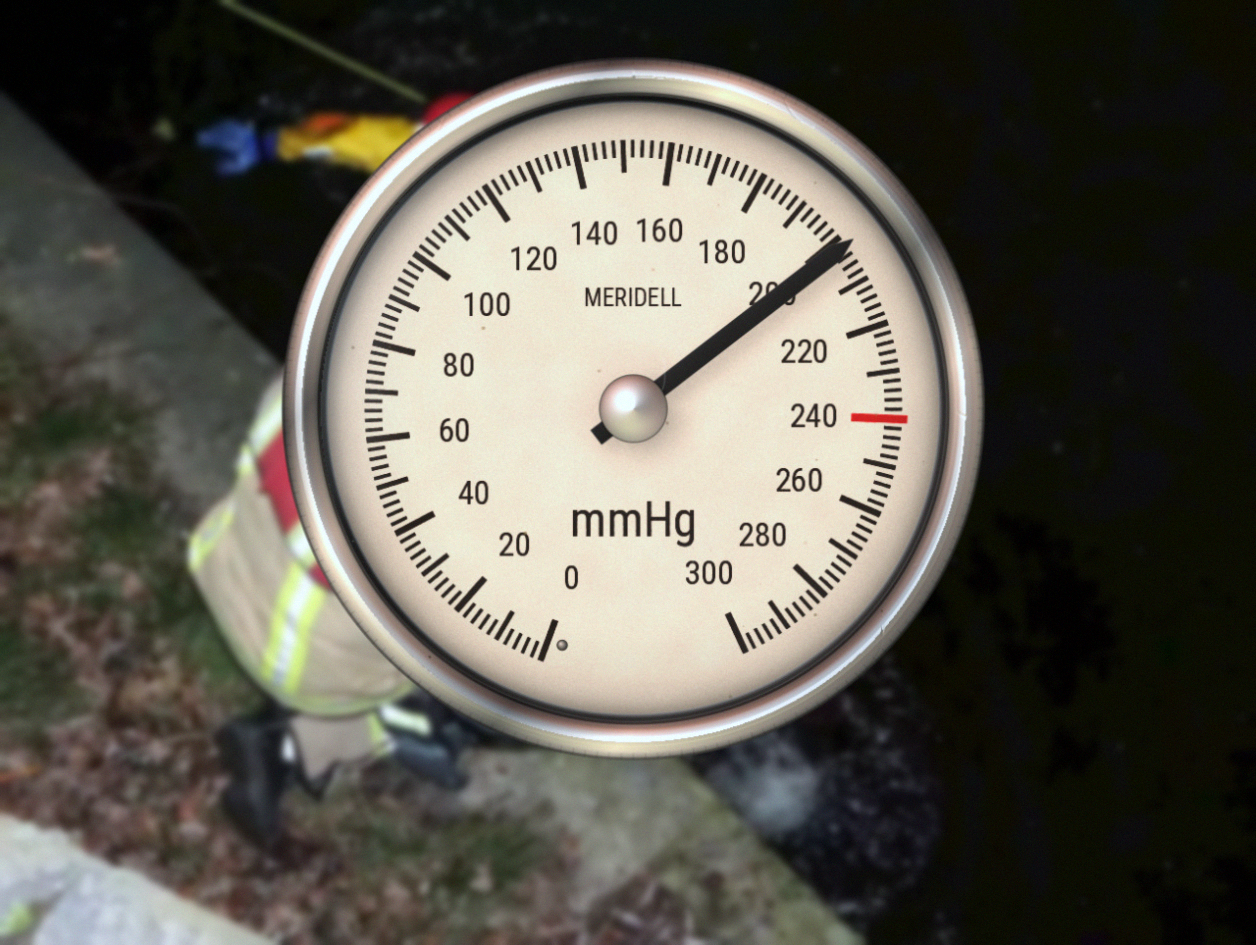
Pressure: mmHg 202
